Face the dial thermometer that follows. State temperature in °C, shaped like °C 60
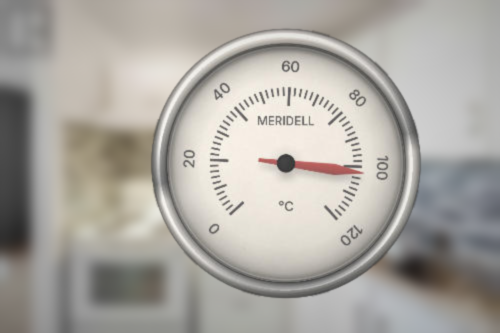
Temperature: °C 102
